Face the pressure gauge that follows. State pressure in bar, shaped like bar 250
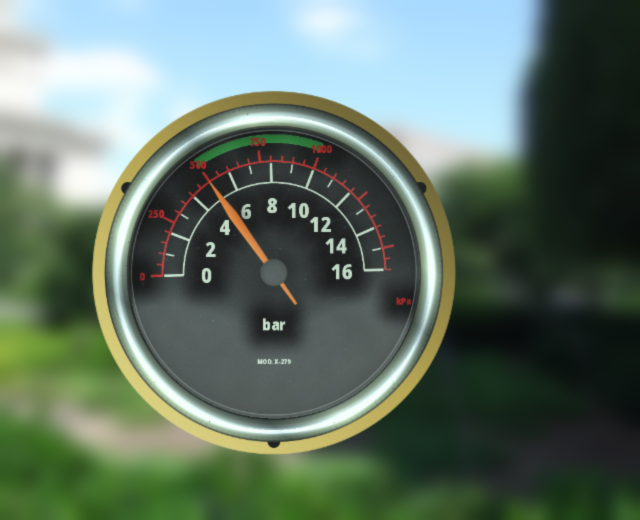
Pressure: bar 5
